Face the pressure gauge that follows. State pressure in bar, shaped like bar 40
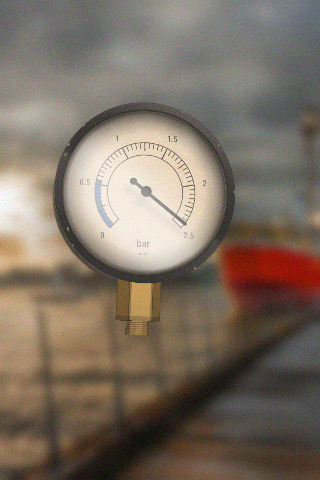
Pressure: bar 2.45
